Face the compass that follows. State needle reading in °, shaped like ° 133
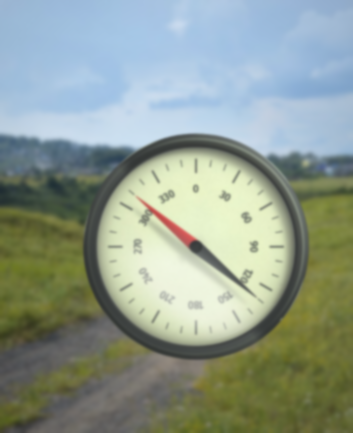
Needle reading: ° 310
